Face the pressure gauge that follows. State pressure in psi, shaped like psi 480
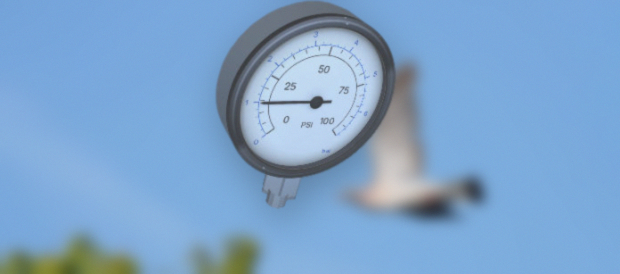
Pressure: psi 15
